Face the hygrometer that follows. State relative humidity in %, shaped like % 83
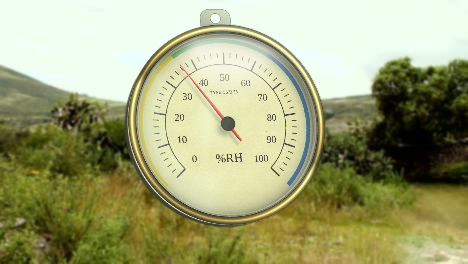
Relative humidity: % 36
